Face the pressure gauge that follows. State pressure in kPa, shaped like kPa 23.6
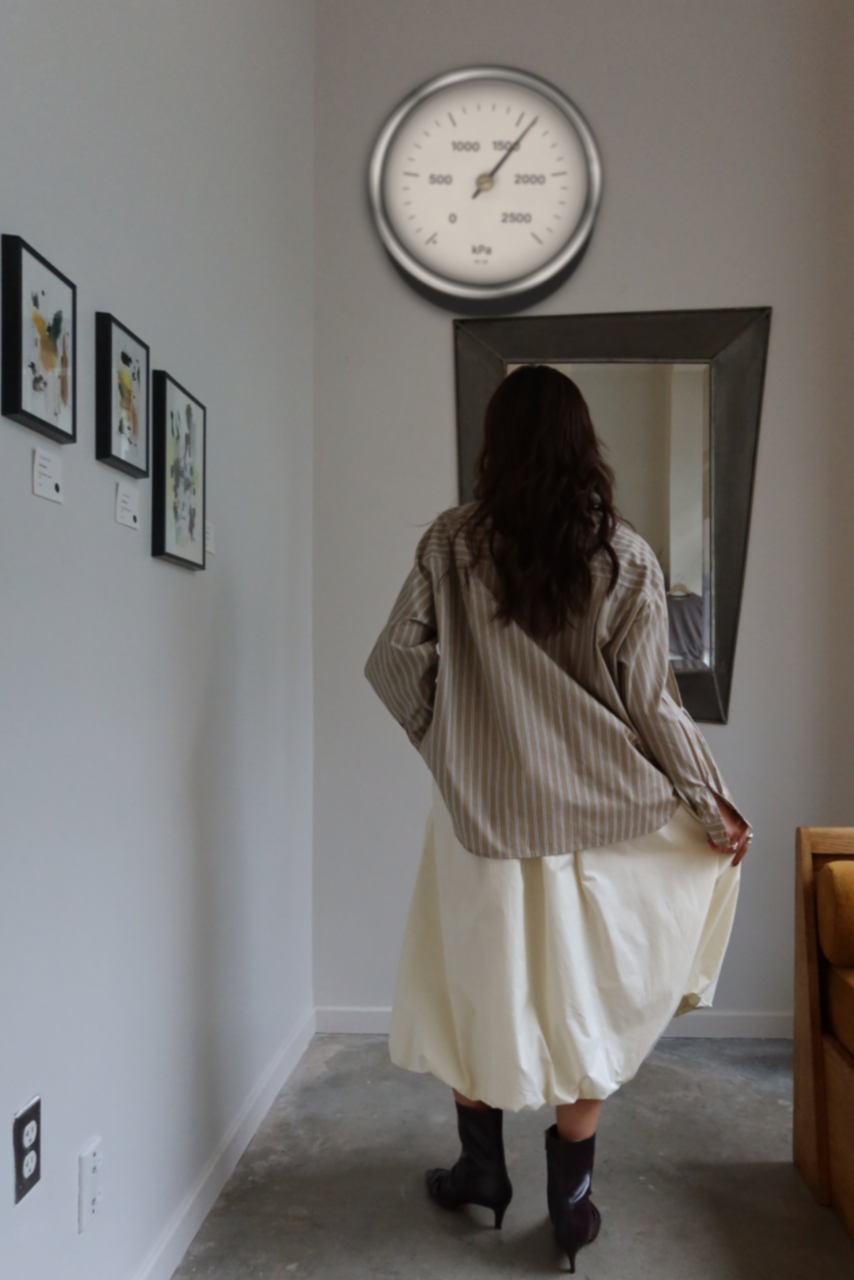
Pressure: kPa 1600
